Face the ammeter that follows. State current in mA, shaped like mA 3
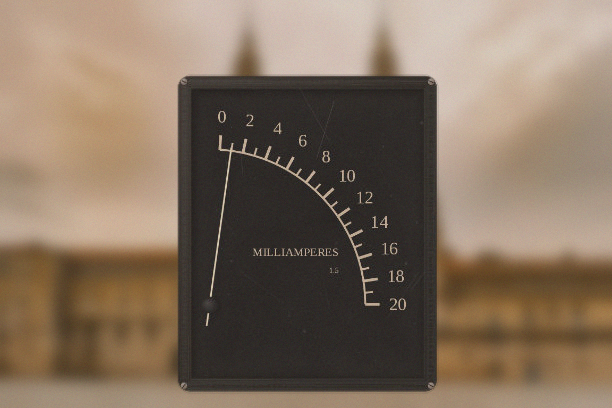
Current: mA 1
